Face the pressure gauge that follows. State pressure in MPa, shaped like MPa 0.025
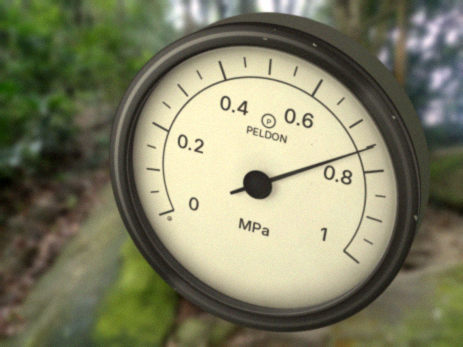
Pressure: MPa 0.75
